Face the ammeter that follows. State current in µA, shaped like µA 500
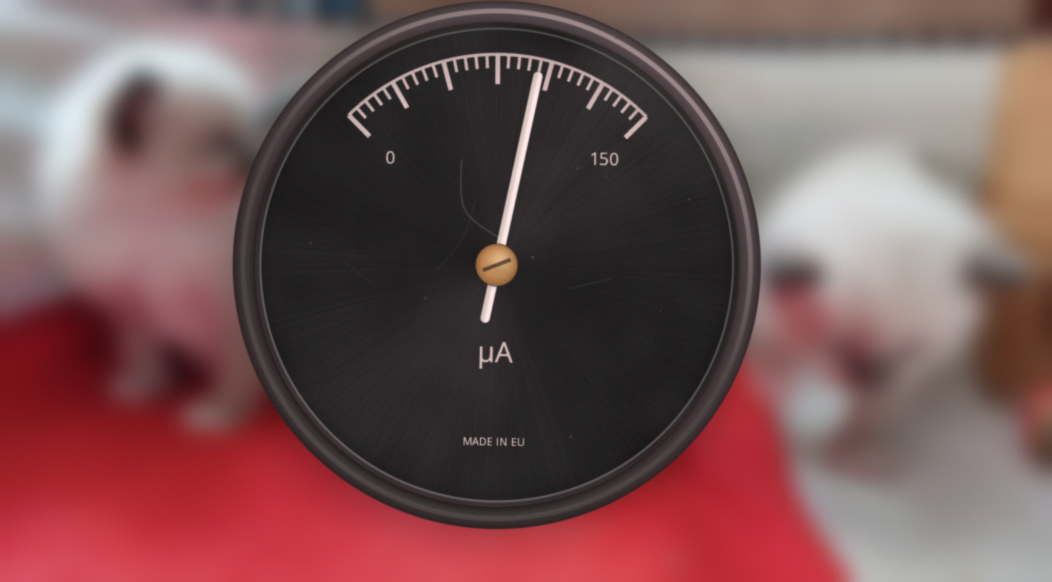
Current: µA 95
